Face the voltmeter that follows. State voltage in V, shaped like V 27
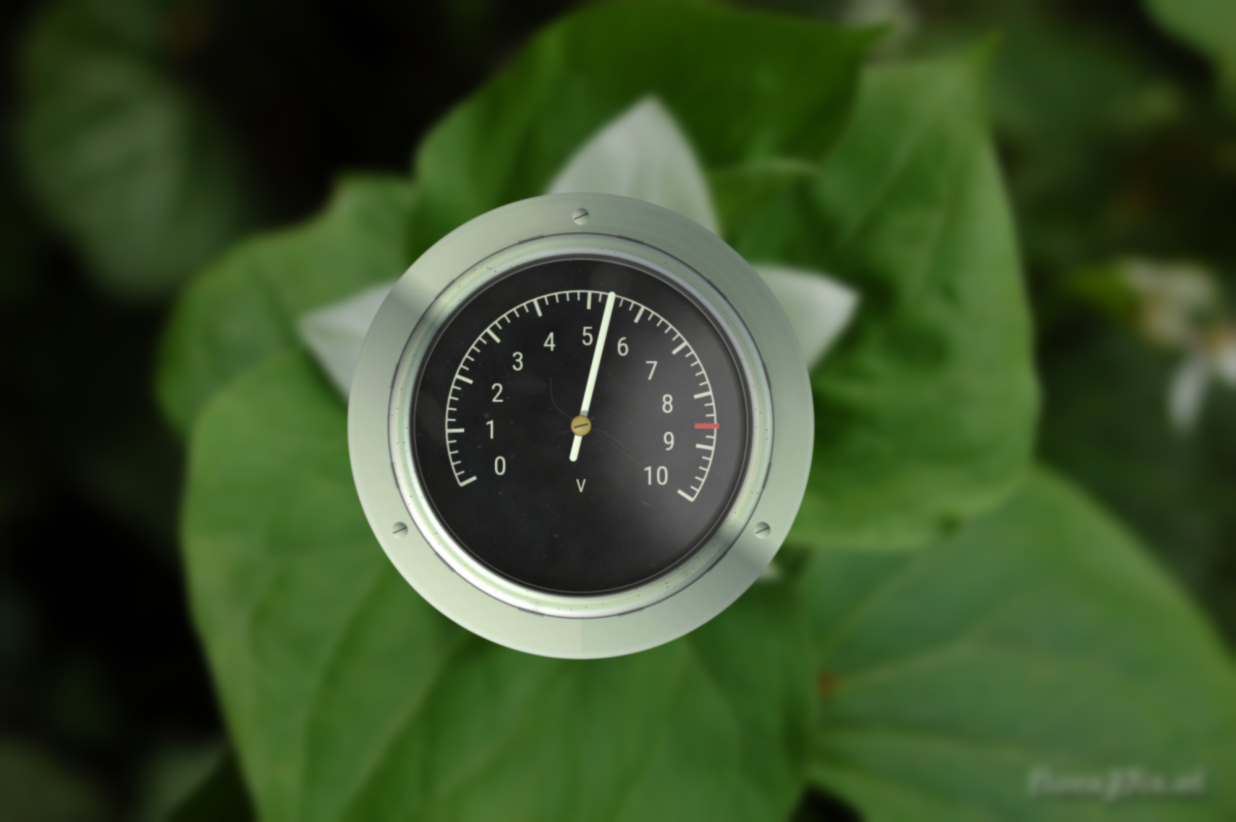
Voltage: V 5.4
